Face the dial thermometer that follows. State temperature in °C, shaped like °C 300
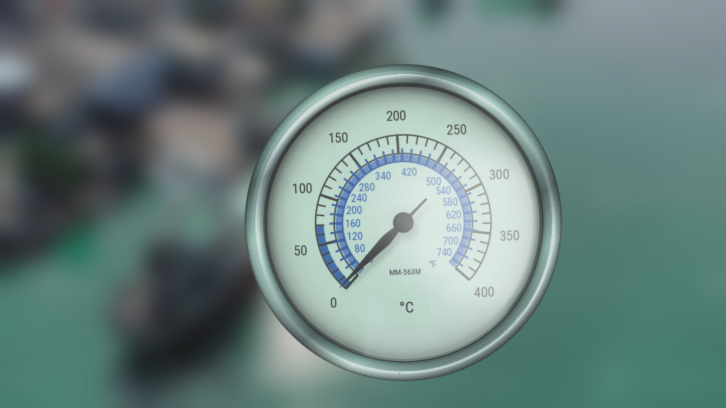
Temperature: °C 5
